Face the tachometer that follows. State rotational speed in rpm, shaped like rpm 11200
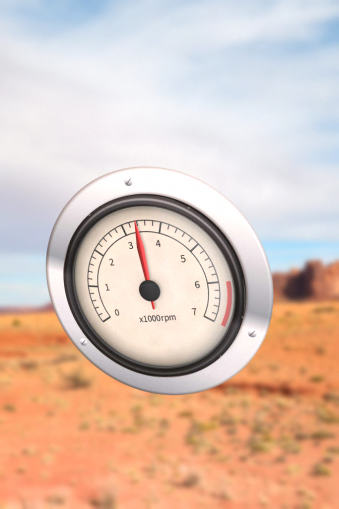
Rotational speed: rpm 3400
